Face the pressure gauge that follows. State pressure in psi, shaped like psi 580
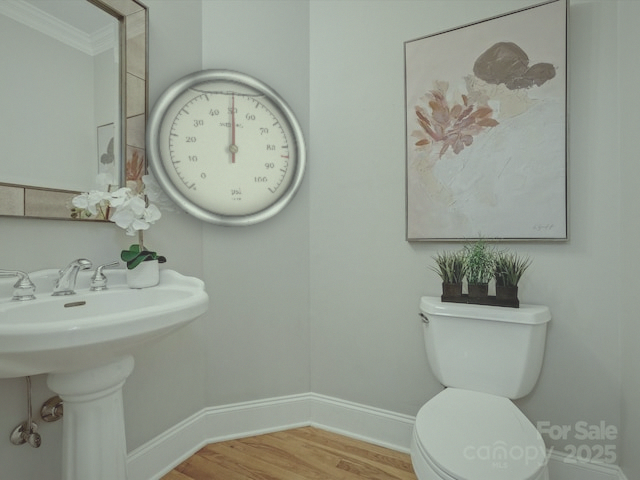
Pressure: psi 50
